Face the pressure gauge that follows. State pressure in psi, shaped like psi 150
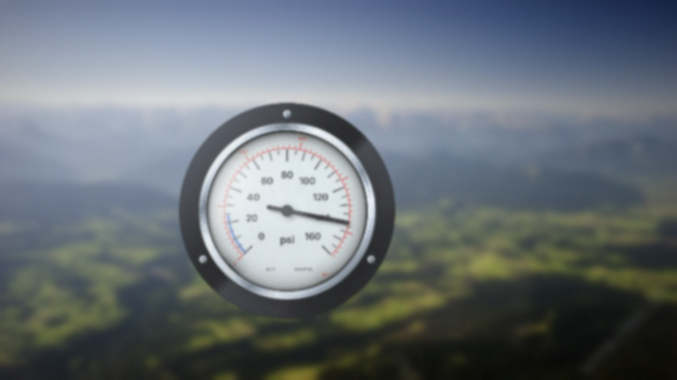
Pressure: psi 140
